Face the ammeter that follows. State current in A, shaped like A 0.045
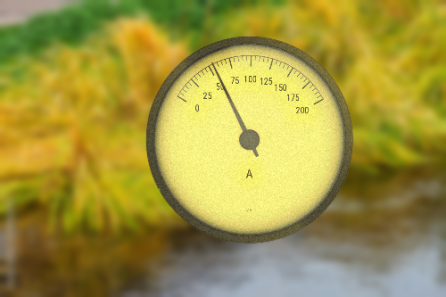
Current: A 55
